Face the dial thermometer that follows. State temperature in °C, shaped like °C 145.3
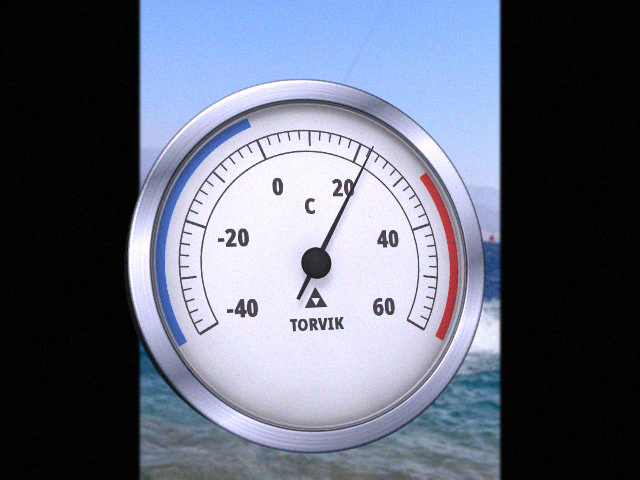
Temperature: °C 22
